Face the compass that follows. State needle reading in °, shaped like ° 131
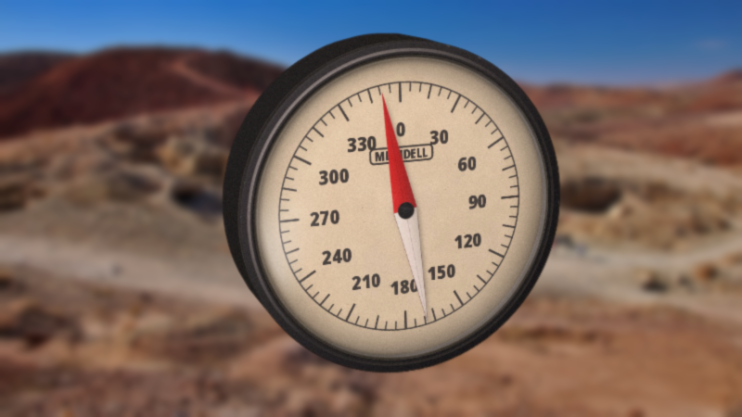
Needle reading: ° 350
